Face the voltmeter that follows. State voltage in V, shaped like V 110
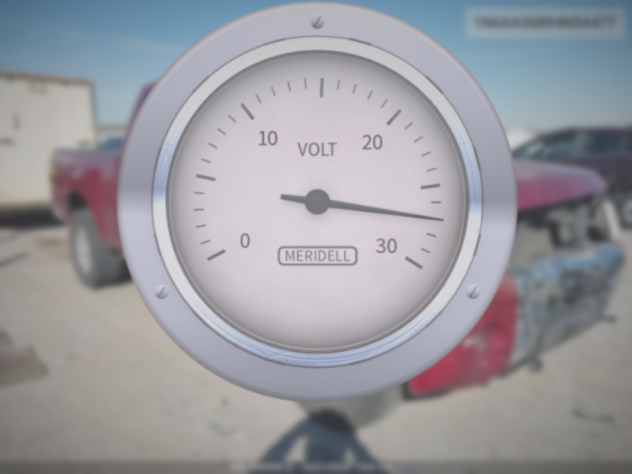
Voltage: V 27
